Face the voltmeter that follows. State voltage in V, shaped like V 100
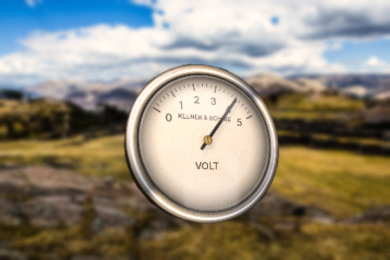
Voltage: V 4
